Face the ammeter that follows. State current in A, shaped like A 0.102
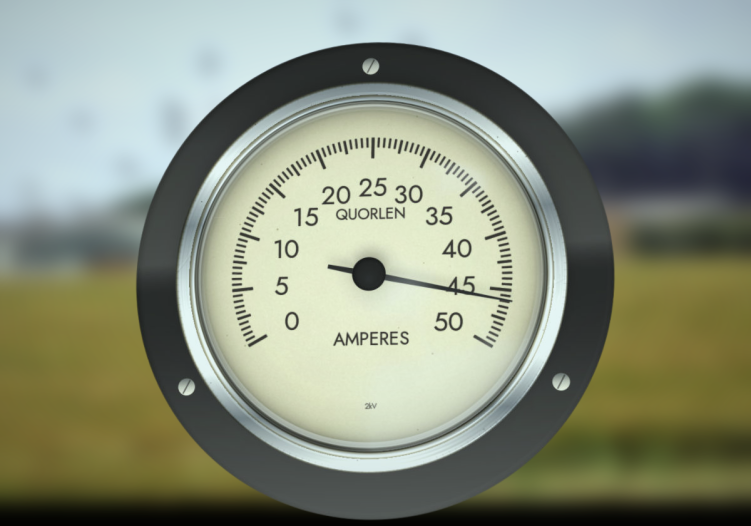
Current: A 46
